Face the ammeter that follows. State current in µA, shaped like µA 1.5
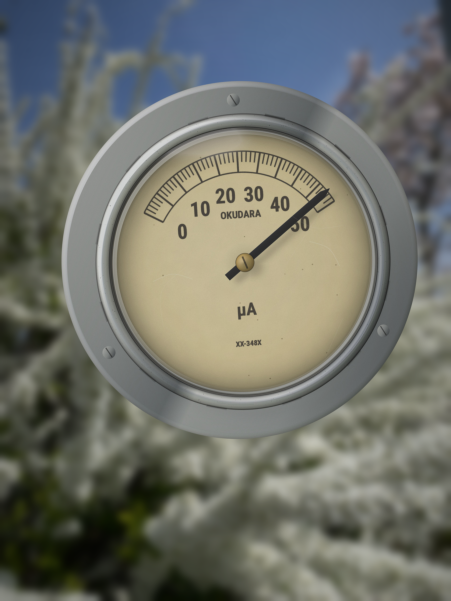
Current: µA 47
